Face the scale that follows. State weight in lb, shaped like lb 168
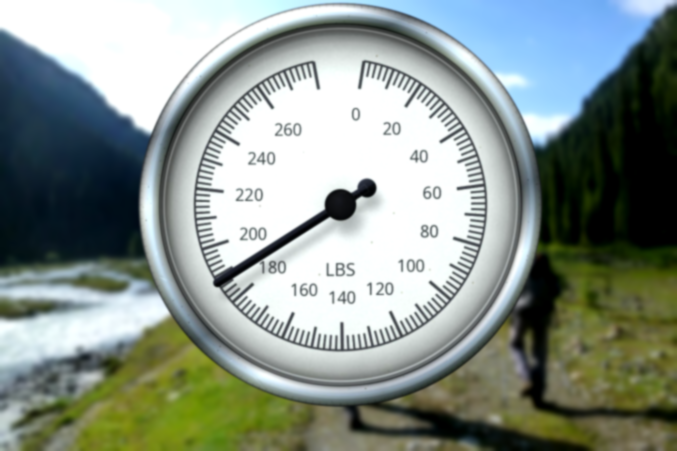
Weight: lb 188
